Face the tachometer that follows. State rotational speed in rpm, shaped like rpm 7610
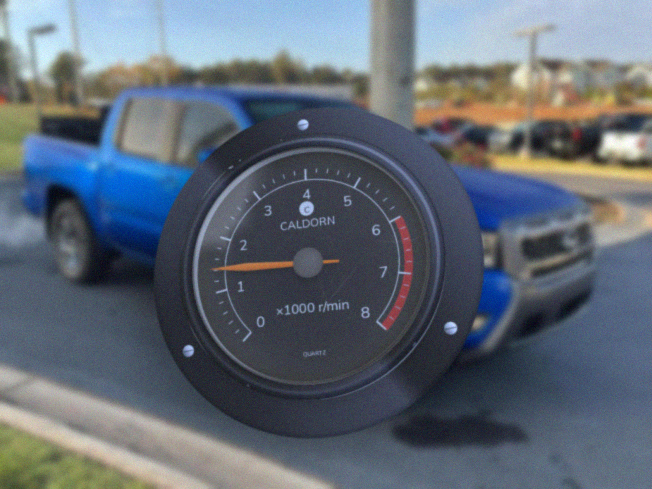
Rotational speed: rpm 1400
